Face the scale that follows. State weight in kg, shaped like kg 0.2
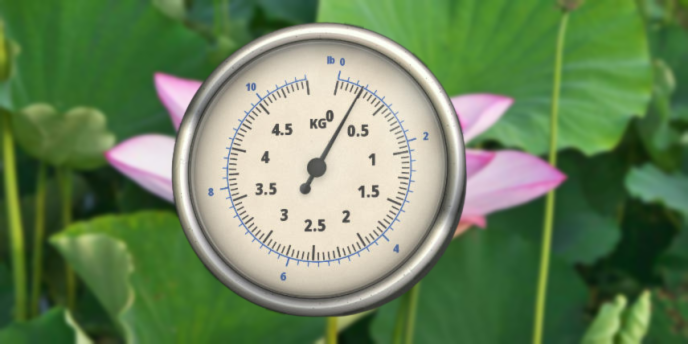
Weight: kg 0.25
